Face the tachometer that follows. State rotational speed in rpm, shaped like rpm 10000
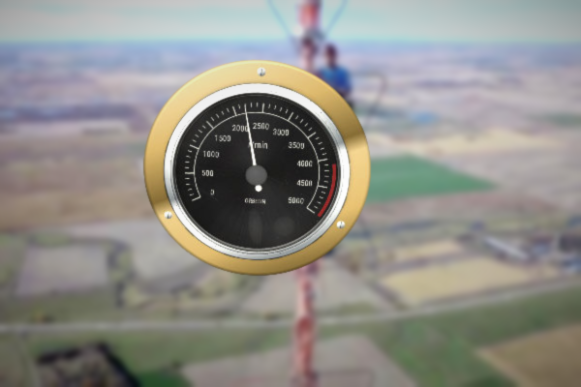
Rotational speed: rpm 2200
